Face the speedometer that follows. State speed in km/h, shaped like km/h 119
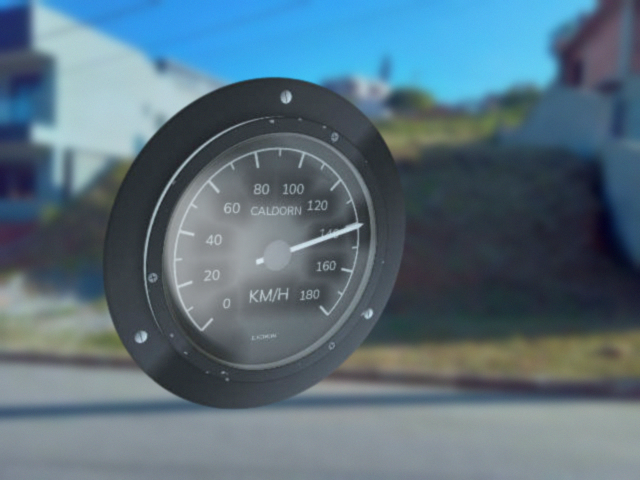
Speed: km/h 140
